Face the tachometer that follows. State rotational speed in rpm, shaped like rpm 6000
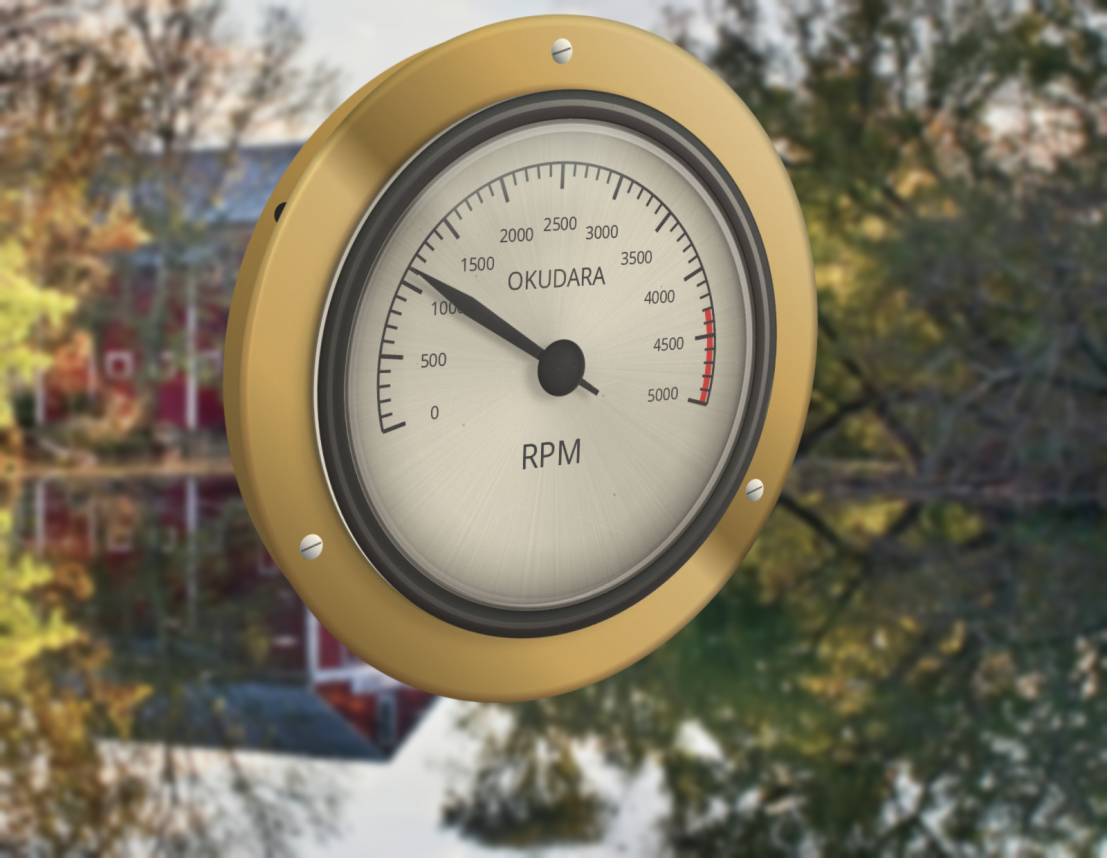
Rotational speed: rpm 1100
